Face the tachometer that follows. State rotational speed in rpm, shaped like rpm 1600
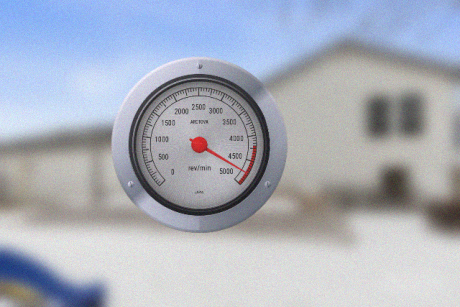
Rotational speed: rpm 4750
